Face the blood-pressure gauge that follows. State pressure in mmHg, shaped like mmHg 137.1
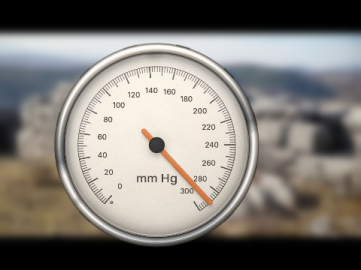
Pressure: mmHg 290
